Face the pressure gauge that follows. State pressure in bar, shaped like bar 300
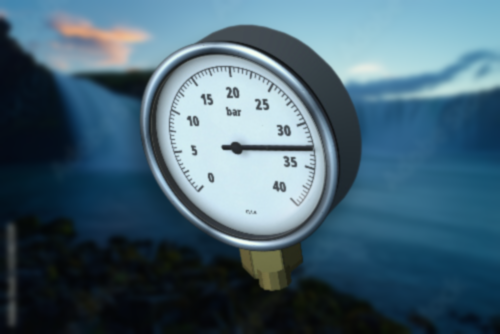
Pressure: bar 32.5
